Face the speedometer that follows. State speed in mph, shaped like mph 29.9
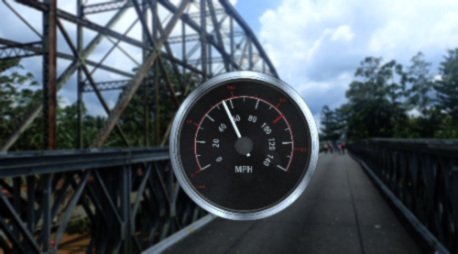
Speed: mph 55
